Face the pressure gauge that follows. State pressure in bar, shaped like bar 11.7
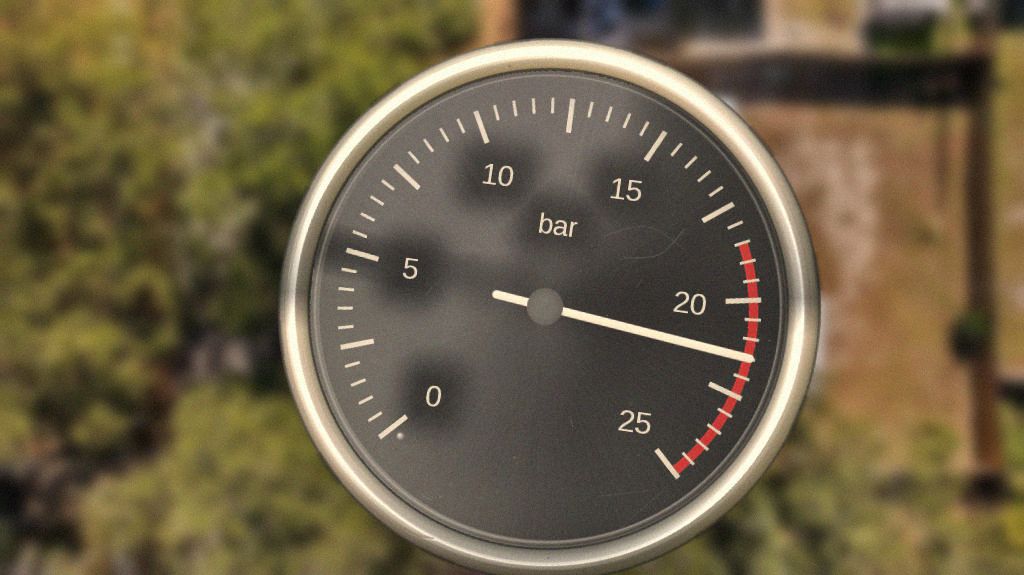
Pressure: bar 21.5
